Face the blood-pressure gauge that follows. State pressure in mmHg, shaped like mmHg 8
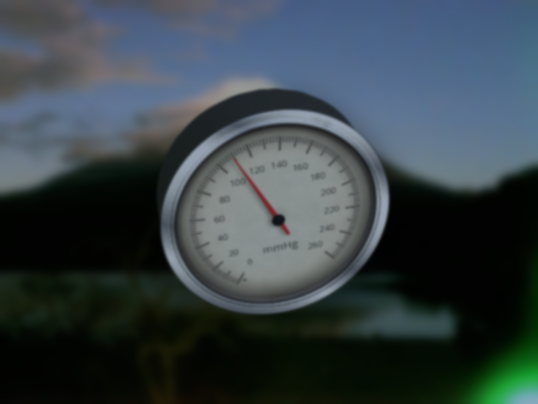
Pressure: mmHg 110
